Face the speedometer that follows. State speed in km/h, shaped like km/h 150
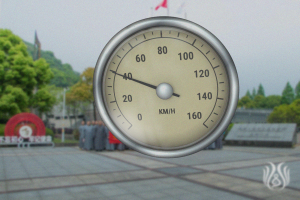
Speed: km/h 40
